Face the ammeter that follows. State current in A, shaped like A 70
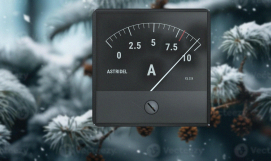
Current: A 9.5
